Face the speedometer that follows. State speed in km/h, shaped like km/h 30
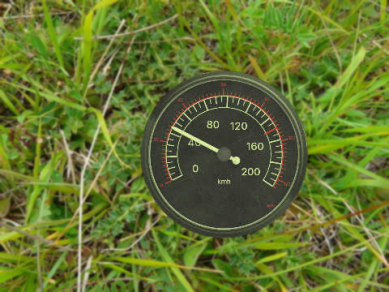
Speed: km/h 45
